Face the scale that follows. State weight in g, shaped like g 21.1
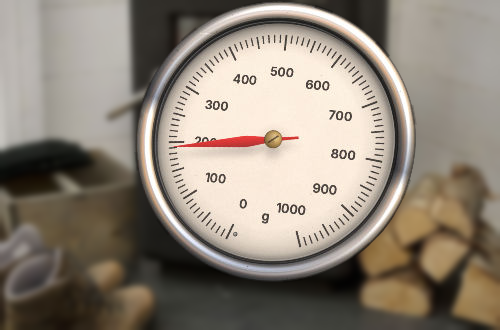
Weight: g 190
